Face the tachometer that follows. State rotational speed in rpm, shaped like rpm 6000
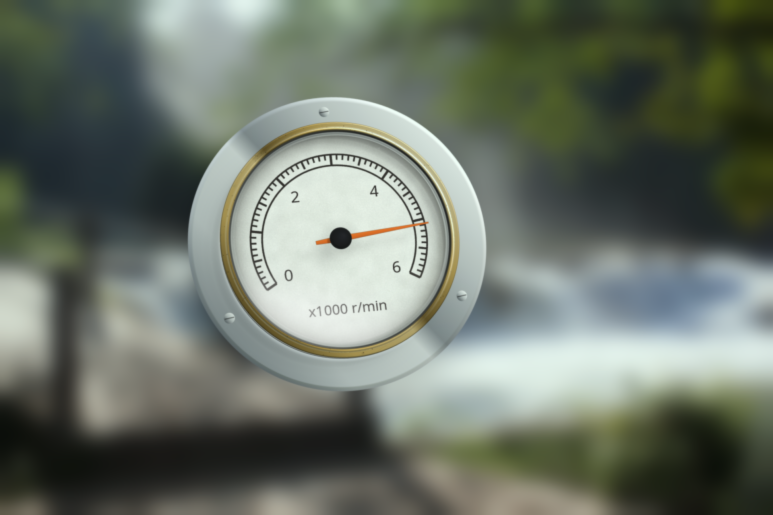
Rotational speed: rpm 5100
